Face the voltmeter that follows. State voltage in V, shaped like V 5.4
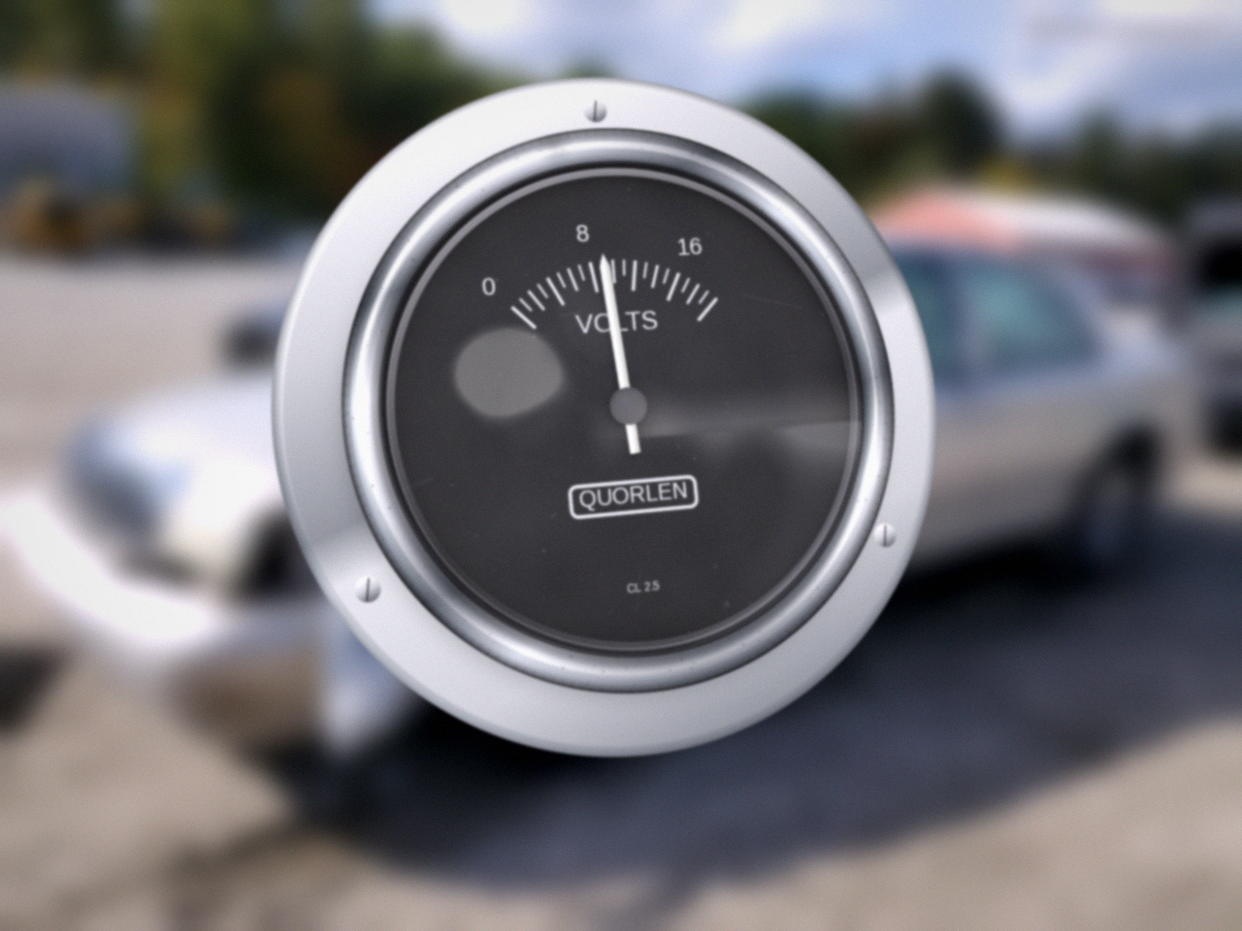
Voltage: V 9
